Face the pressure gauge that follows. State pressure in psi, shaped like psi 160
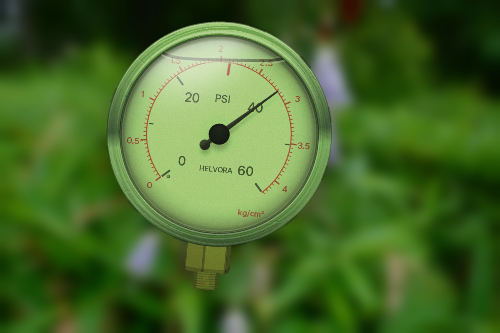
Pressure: psi 40
